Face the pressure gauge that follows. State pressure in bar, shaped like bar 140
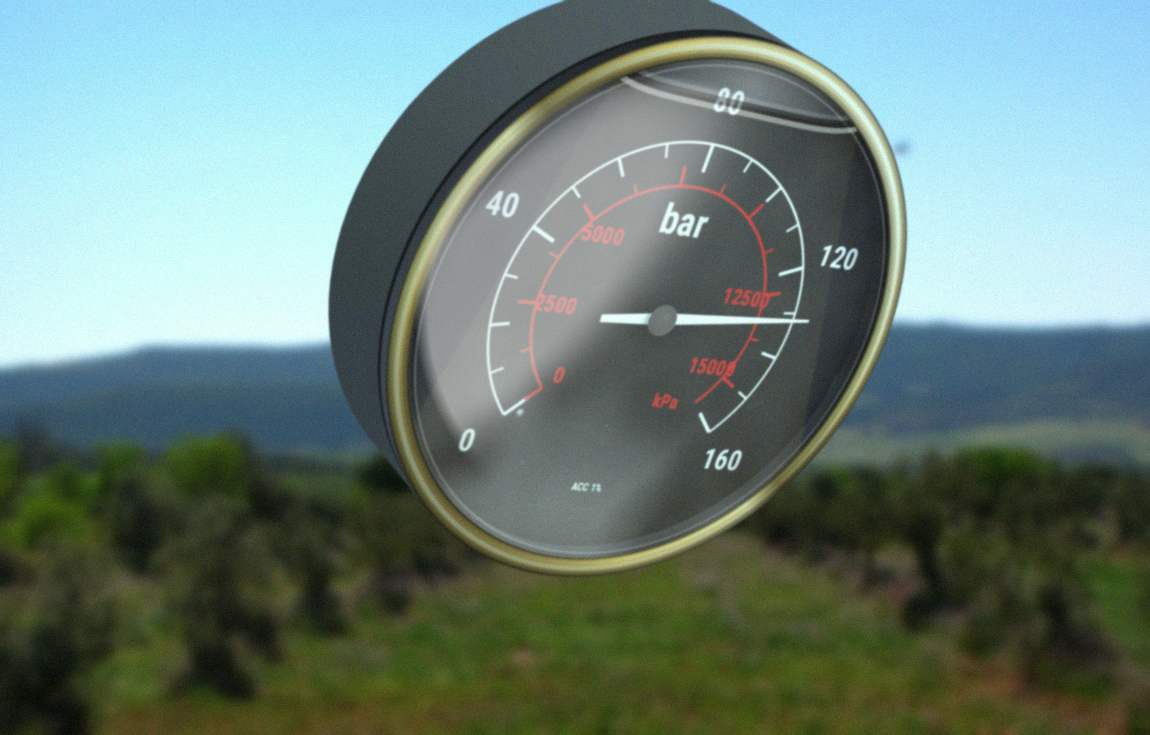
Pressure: bar 130
